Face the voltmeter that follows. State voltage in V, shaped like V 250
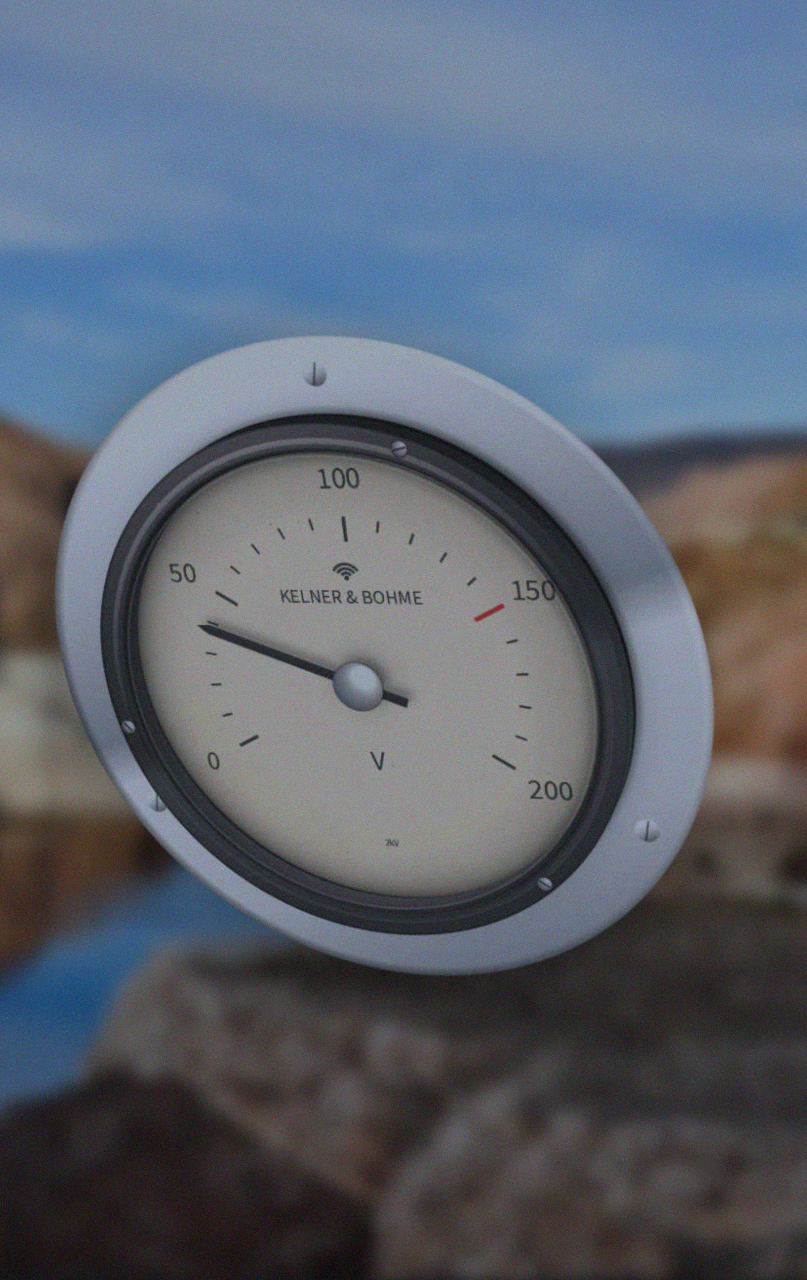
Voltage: V 40
